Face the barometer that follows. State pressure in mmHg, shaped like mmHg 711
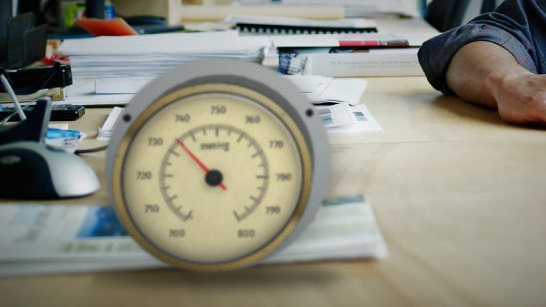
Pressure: mmHg 735
